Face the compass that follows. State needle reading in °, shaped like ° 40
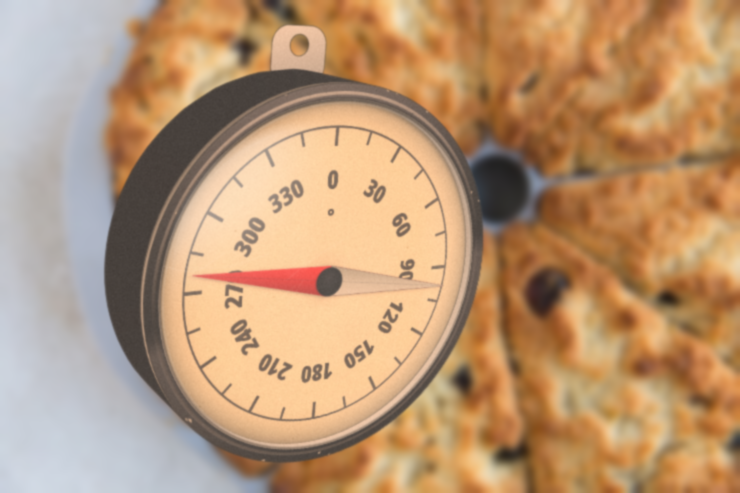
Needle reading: ° 277.5
